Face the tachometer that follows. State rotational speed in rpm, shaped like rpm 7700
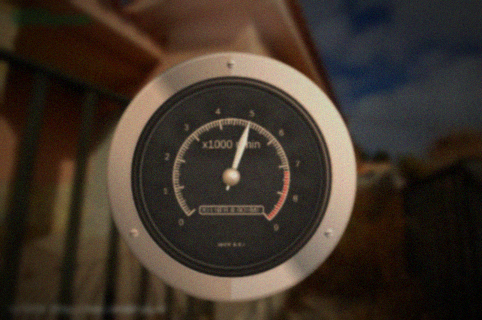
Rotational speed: rpm 5000
